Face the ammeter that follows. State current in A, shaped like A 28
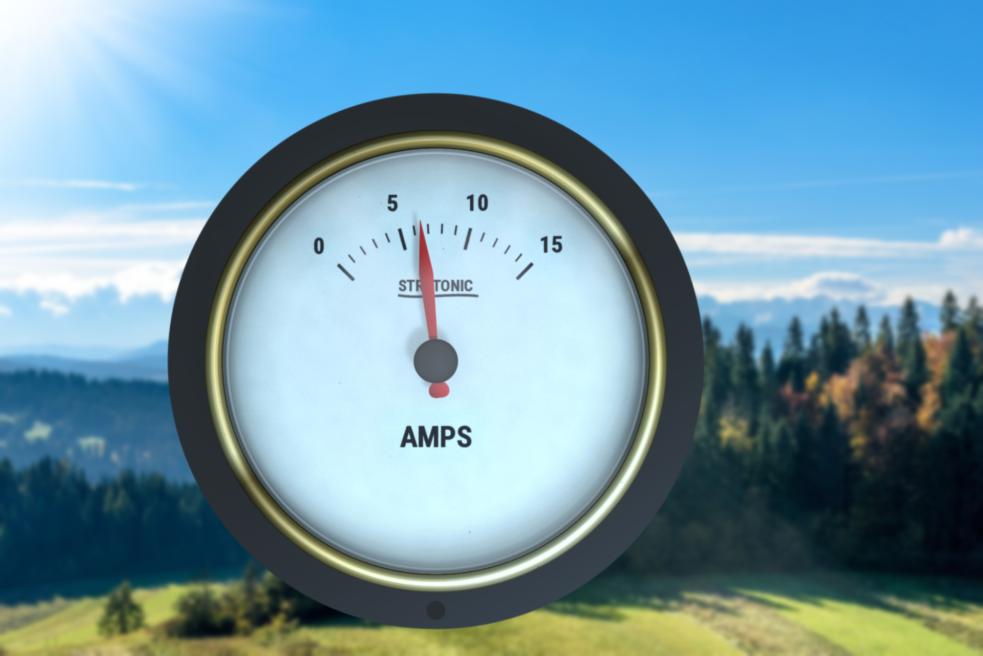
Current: A 6.5
